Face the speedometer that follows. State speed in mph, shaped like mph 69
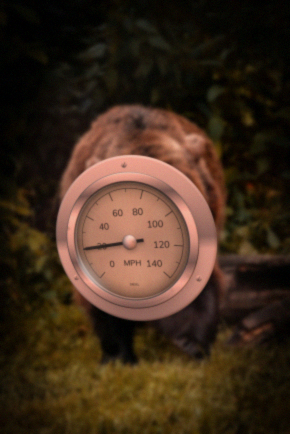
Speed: mph 20
